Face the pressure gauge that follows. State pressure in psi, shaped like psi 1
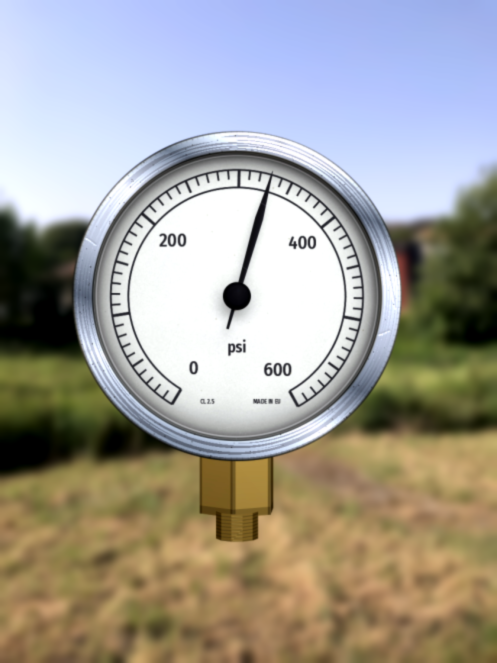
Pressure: psi 330
